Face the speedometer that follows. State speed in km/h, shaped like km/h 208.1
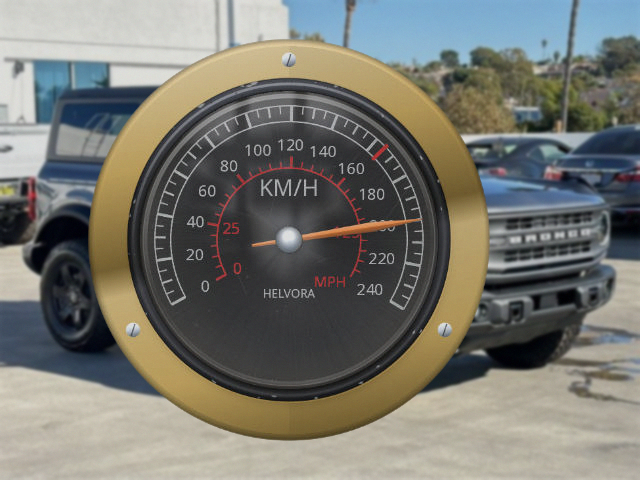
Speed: km/h 200
